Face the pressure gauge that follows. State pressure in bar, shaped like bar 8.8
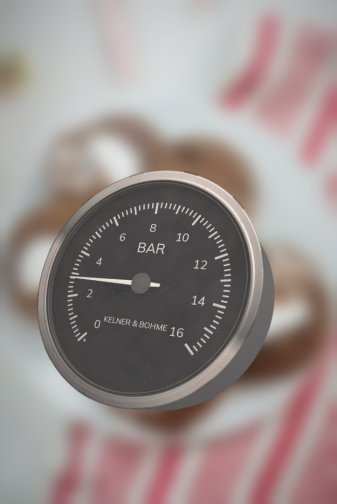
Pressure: bar 2.8
